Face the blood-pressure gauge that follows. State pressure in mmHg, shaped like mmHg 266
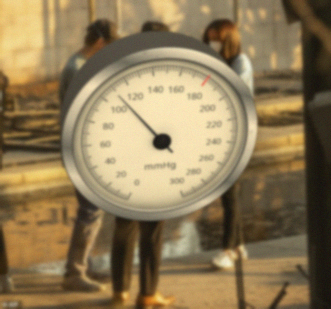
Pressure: mmHg 110
